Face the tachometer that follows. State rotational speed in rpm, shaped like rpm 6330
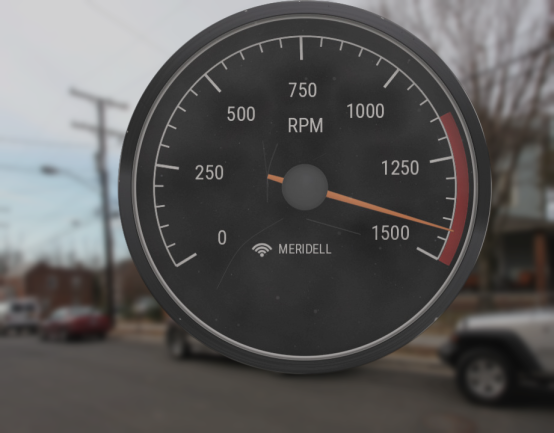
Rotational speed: rpm 1425
